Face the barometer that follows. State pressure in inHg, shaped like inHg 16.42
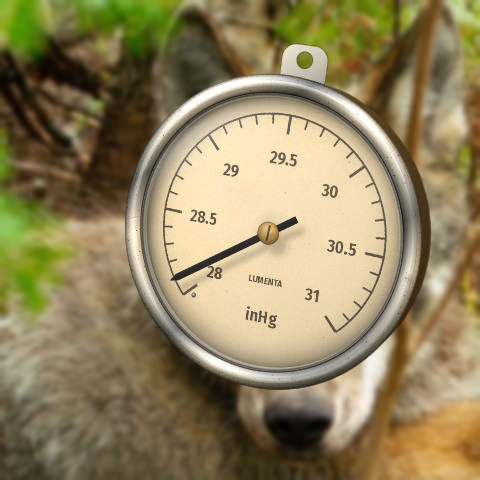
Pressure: inHg 28.1
